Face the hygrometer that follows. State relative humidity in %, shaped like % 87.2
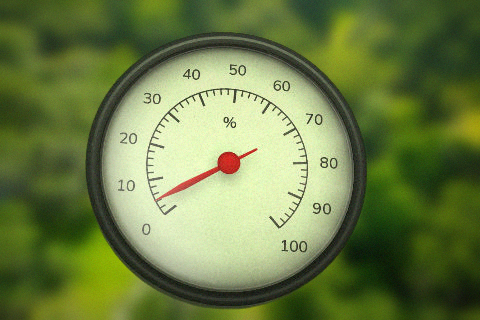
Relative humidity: % 4
